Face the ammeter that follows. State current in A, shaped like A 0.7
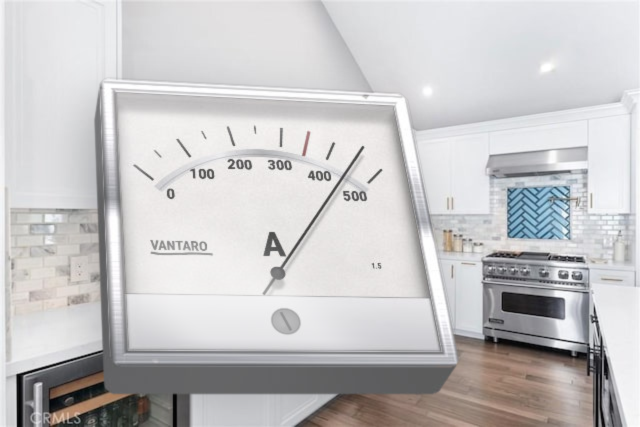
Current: A 450
